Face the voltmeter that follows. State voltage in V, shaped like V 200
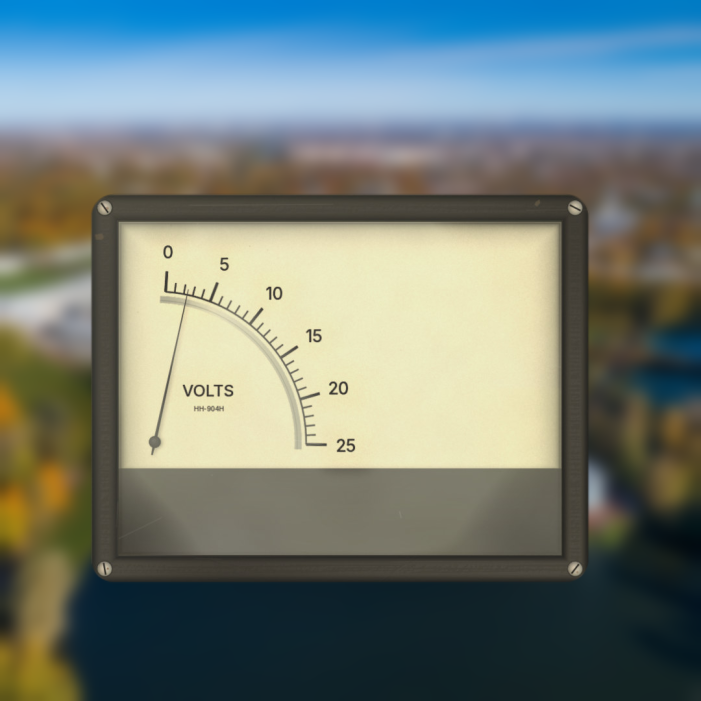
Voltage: V 2.5
